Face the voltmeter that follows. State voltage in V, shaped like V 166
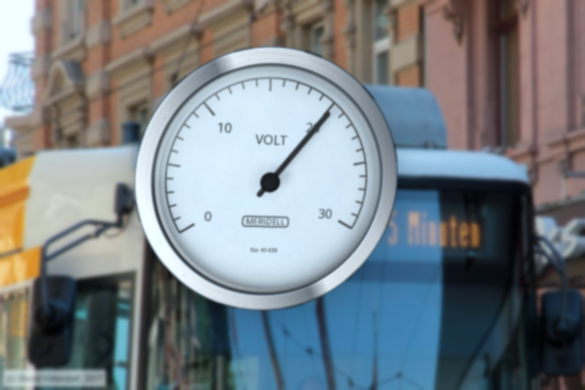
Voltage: V 20
